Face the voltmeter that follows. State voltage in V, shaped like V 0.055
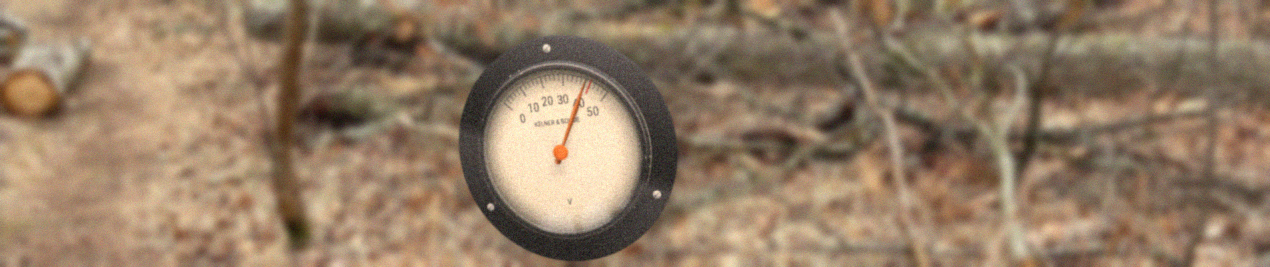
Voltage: V 40
